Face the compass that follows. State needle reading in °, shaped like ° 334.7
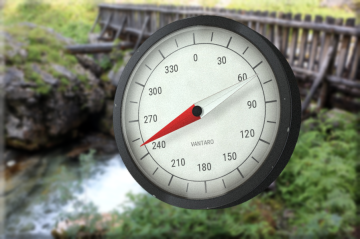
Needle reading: ° 247.5
